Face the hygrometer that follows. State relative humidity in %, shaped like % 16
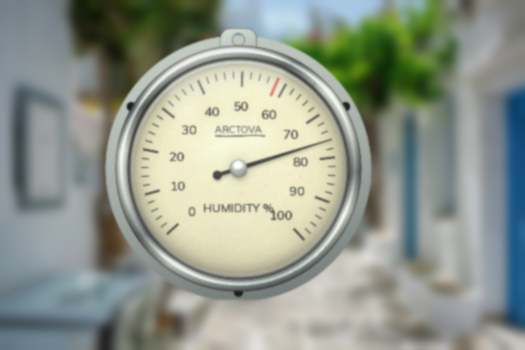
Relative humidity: % 76
